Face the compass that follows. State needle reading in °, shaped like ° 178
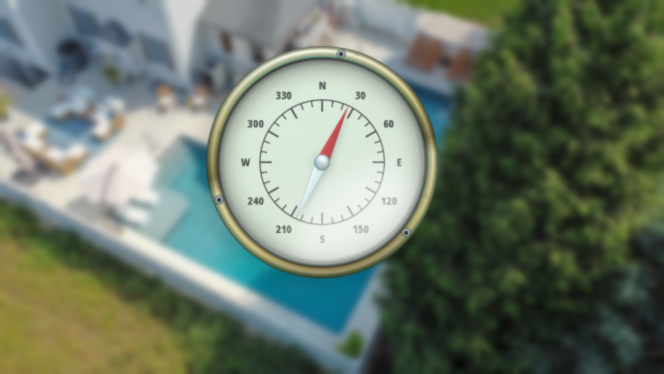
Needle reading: ° 25
